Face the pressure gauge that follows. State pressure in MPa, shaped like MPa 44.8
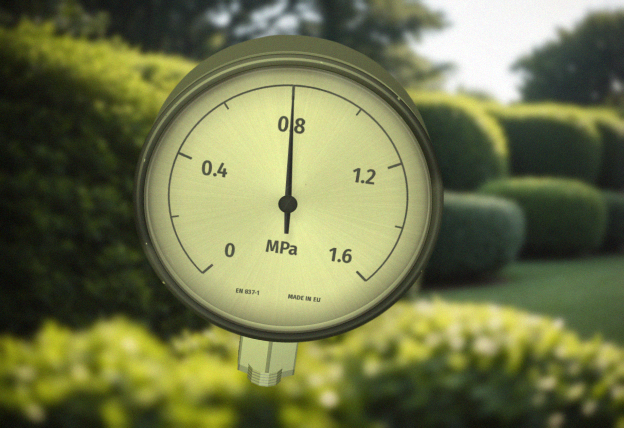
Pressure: MPa 0.8
